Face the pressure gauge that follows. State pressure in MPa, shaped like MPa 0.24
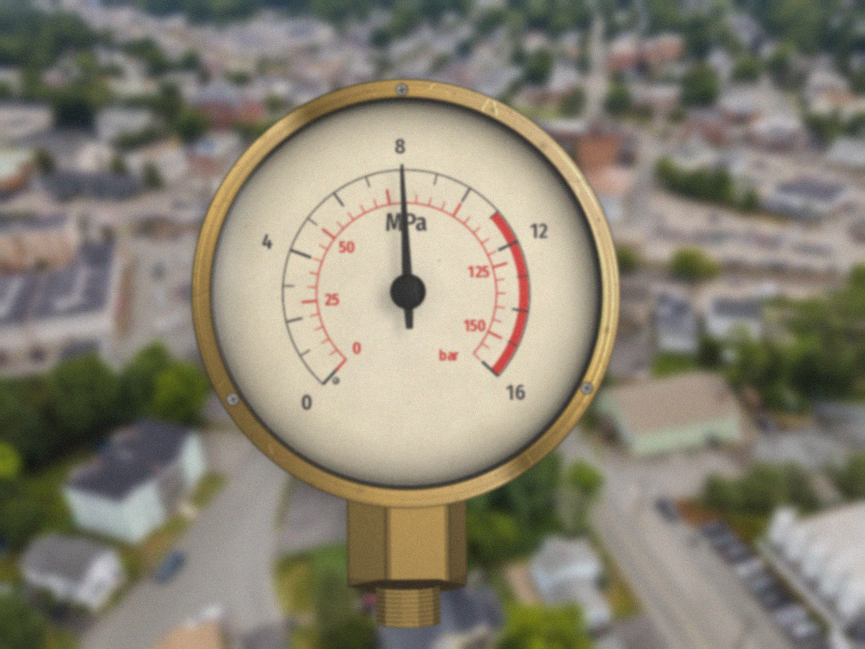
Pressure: MPa 8
